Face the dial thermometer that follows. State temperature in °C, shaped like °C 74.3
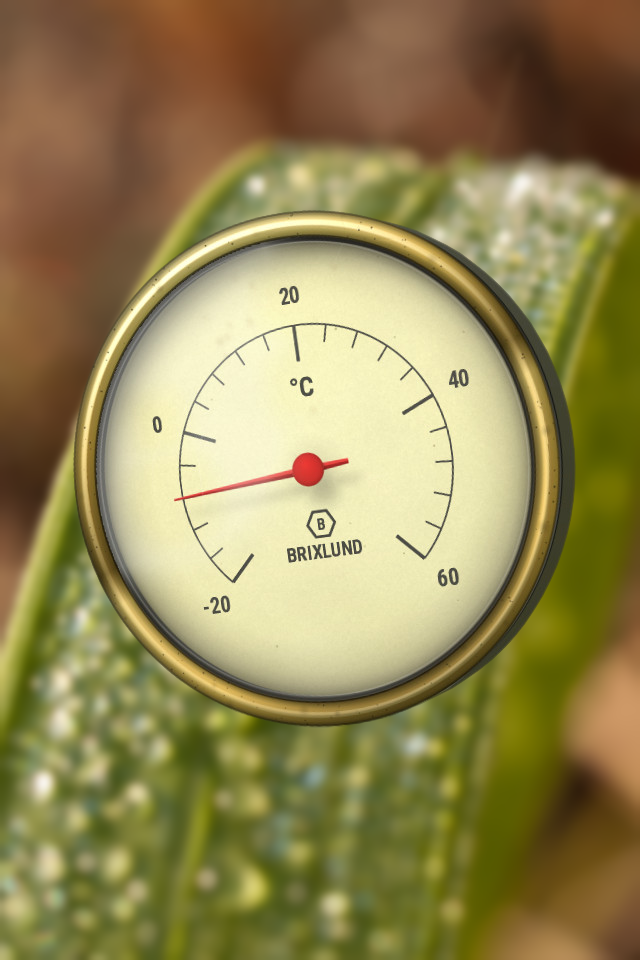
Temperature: °C -8
